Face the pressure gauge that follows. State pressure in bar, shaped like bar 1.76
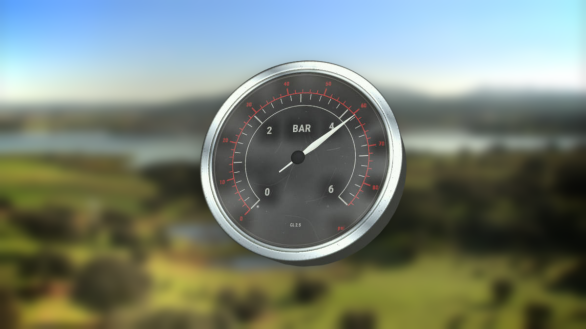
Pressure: bar 4.2
